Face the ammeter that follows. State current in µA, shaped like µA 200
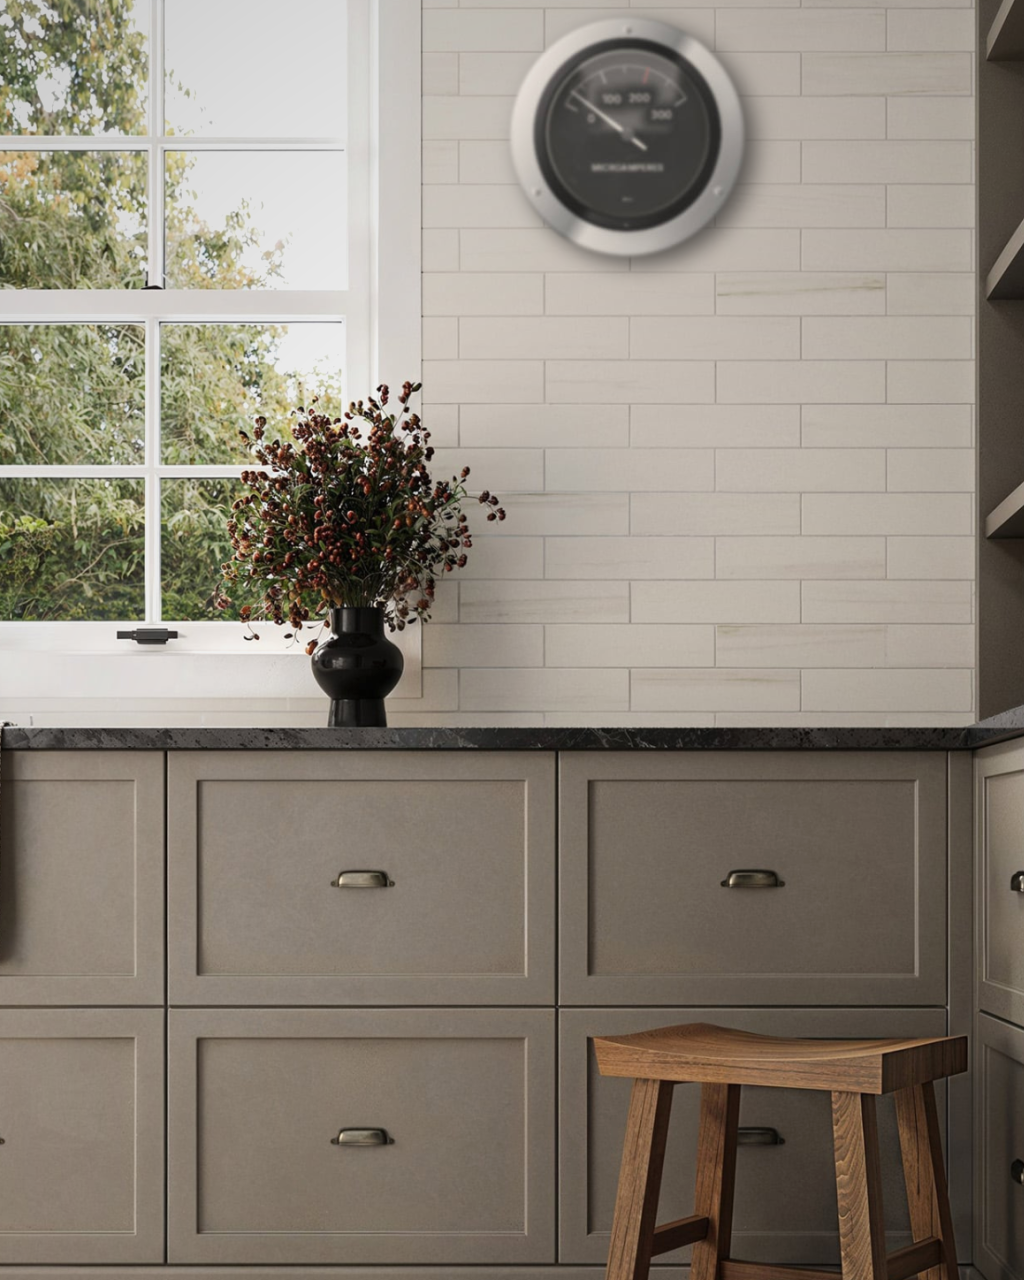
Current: µA 25
